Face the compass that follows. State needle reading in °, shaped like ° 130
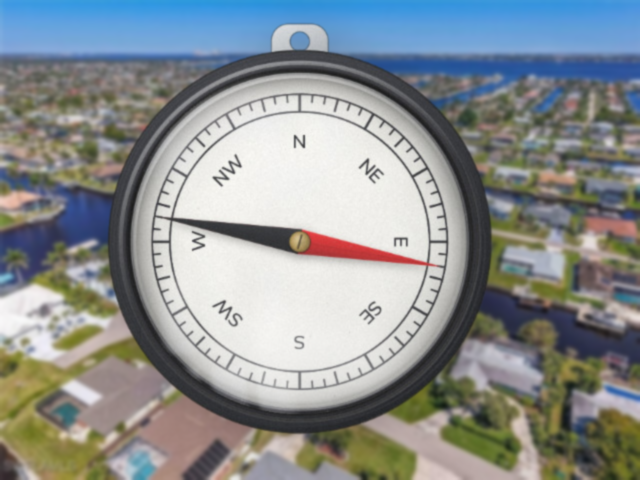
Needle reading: ° 100
